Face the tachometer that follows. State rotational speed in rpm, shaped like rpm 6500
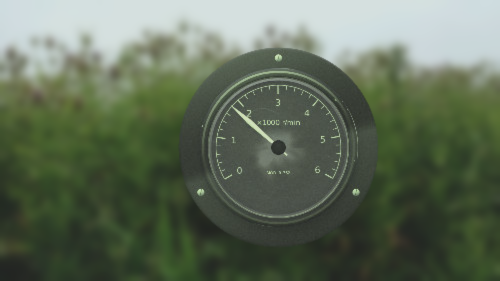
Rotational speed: rpm 1800
